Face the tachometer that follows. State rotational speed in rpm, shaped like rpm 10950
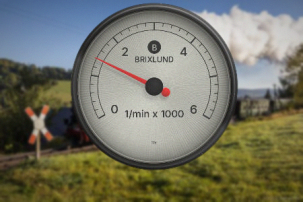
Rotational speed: rpm 1400
